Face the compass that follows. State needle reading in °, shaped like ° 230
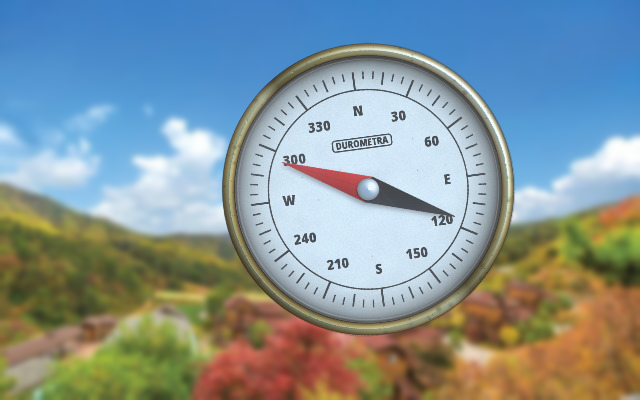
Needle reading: ° 295
